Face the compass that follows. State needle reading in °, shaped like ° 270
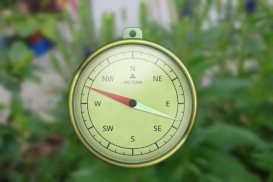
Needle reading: ° 290
